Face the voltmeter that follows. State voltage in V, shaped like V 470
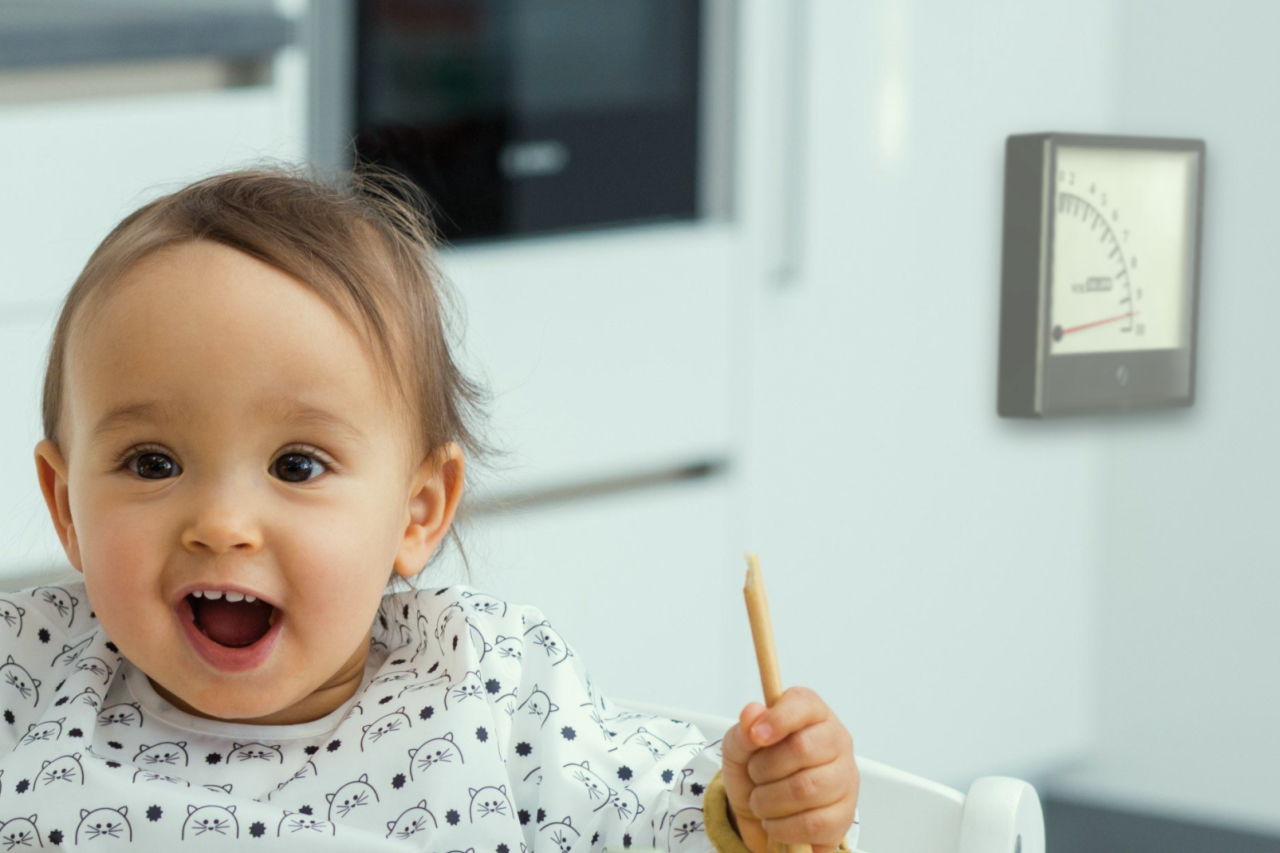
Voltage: V 9.5
